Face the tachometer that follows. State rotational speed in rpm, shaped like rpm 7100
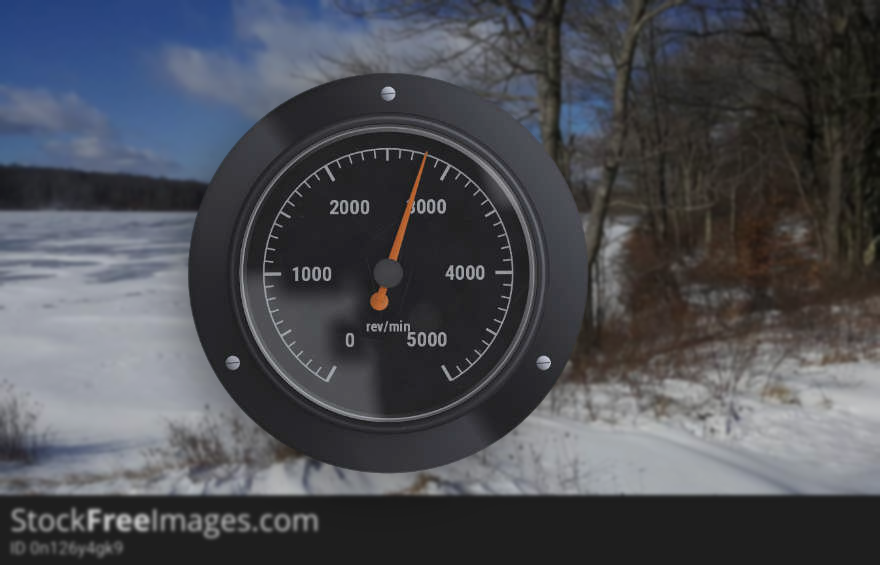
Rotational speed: rpm 2800
